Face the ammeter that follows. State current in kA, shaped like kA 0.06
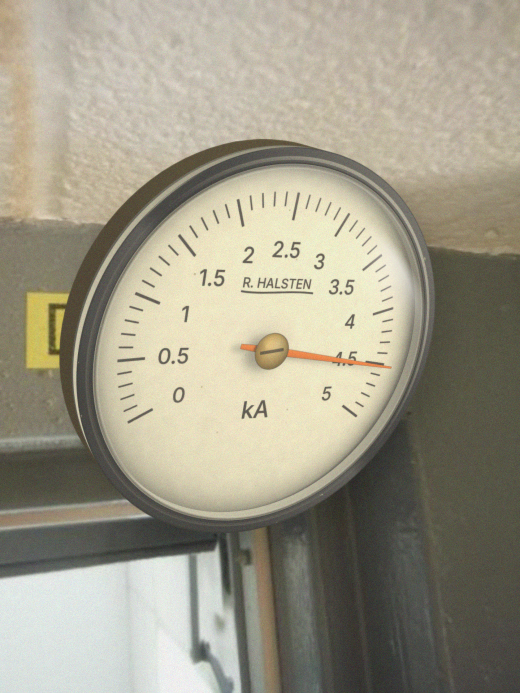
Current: kA 4.5
